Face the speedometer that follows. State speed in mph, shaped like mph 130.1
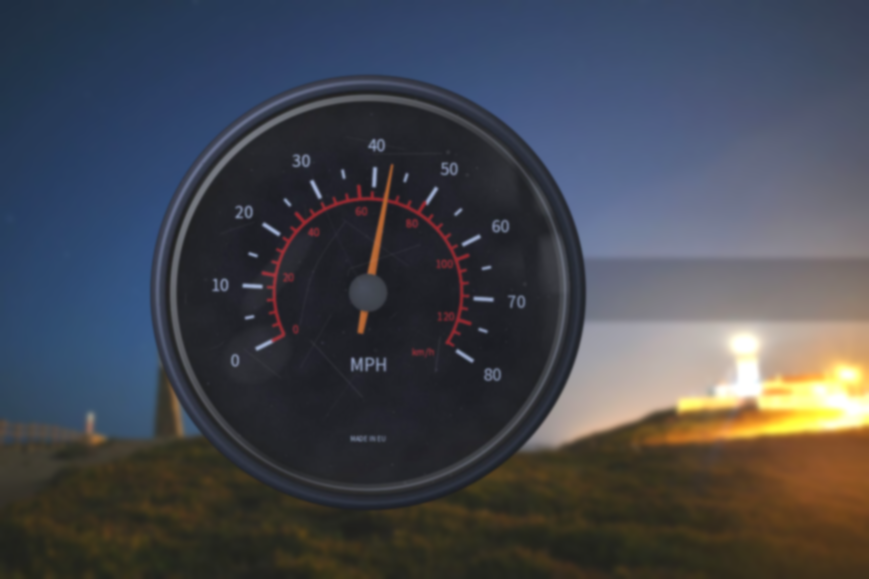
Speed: mph 42.5
